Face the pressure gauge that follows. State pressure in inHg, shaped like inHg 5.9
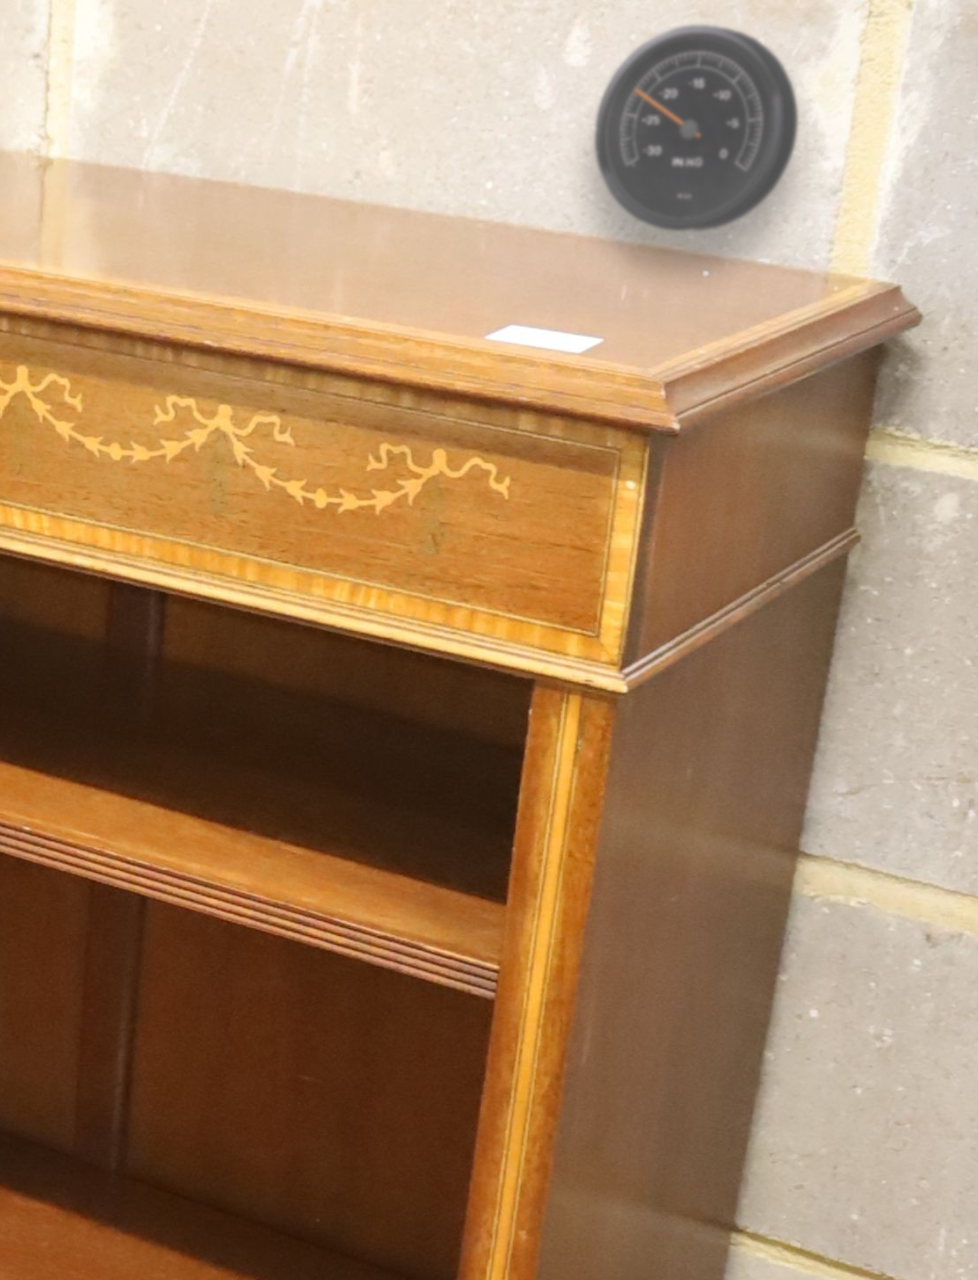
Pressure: inHg -22.5
